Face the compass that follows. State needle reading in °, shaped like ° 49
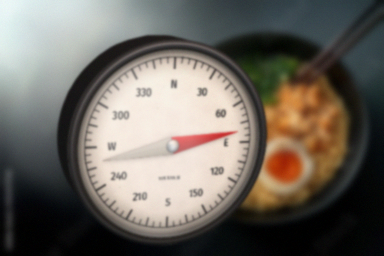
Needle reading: ° 80
